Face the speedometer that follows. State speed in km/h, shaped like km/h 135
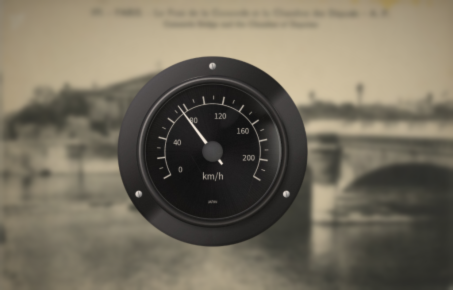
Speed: km/h 75
